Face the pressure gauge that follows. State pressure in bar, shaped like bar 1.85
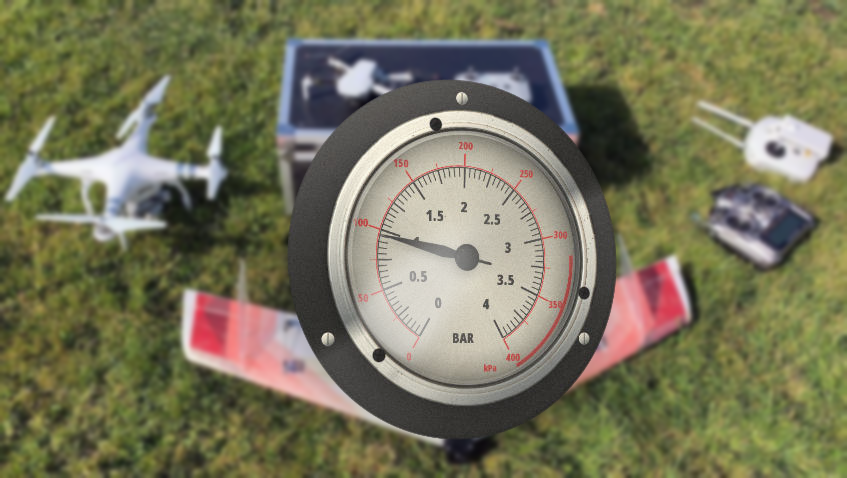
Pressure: bar 0.95
